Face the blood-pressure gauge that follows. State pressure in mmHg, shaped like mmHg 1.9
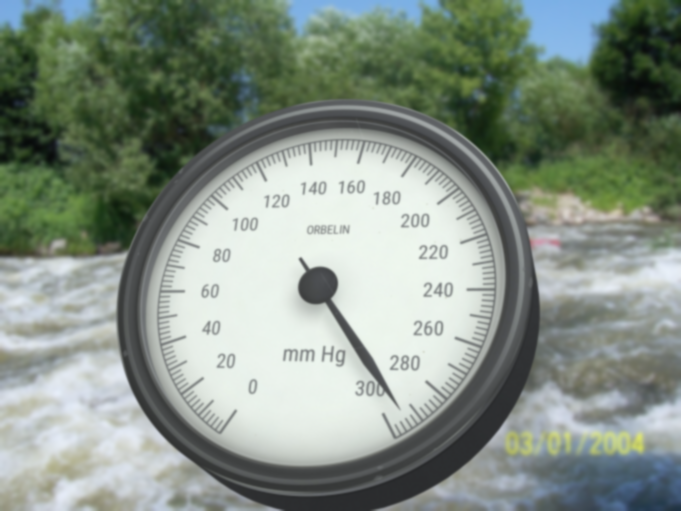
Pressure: mmHg 294
